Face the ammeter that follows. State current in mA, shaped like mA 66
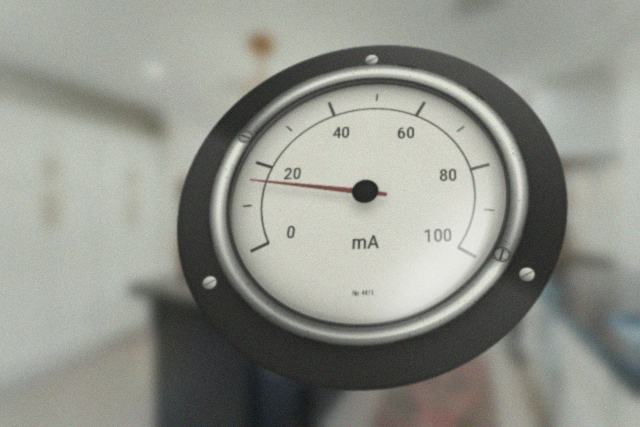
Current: mA 15
